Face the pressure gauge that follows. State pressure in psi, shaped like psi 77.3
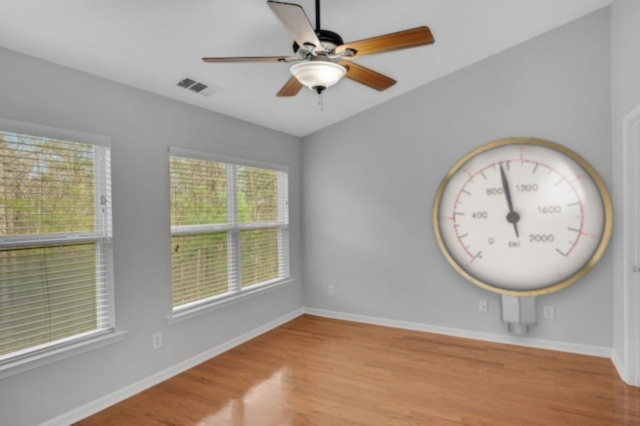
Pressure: psi 950
